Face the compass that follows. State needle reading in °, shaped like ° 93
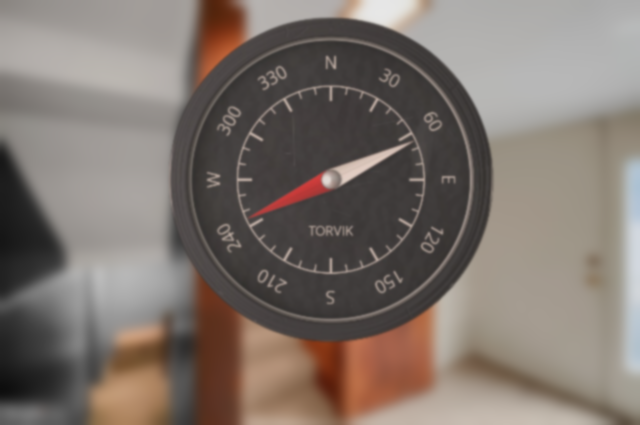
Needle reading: ° 245
